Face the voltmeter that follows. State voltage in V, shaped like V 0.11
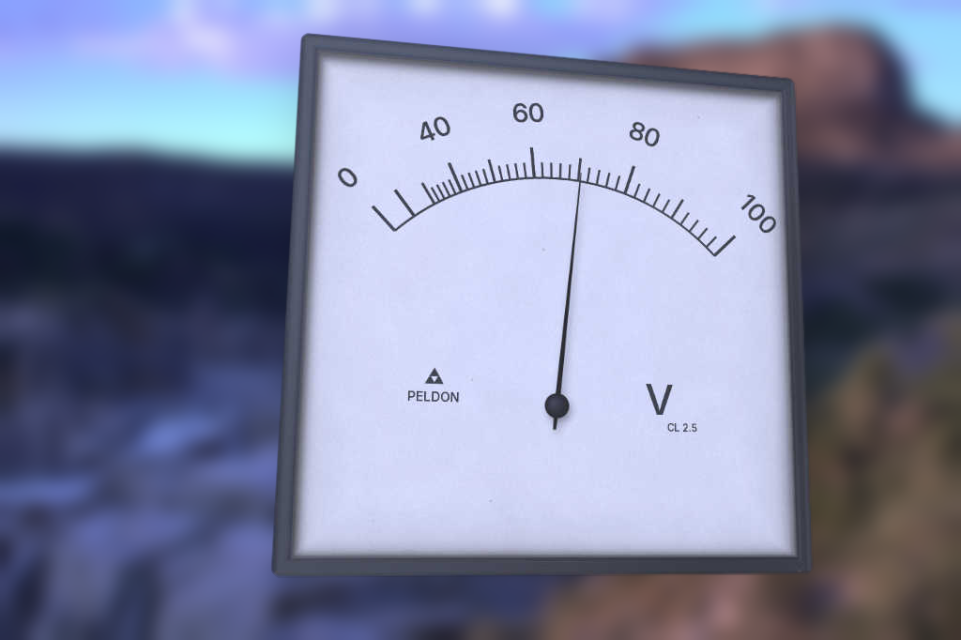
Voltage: V 70
